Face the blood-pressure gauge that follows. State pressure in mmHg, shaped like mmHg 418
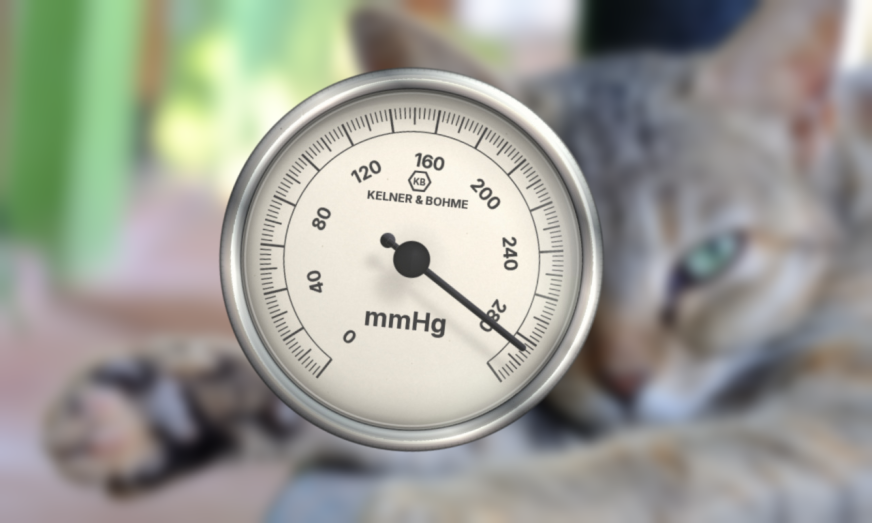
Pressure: mmHg 284
